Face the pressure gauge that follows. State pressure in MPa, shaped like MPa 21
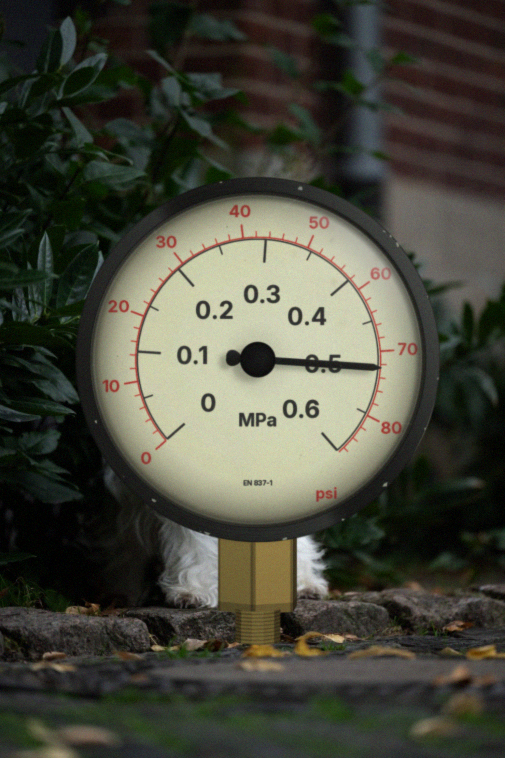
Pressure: MPa 0.5
